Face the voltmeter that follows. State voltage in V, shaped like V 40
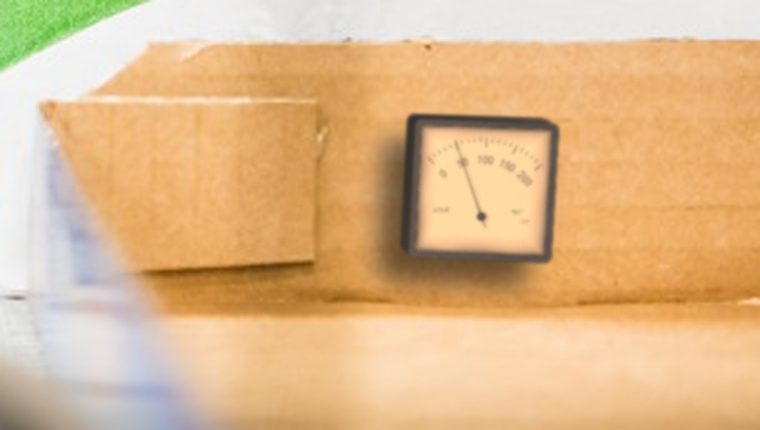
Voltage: V 50
